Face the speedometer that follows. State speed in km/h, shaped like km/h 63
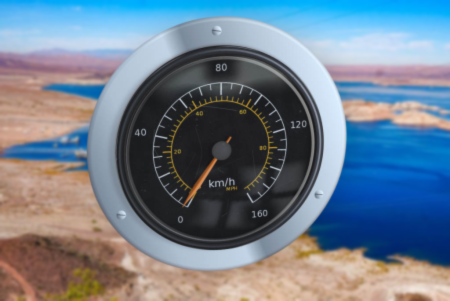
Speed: km/h 2.5
